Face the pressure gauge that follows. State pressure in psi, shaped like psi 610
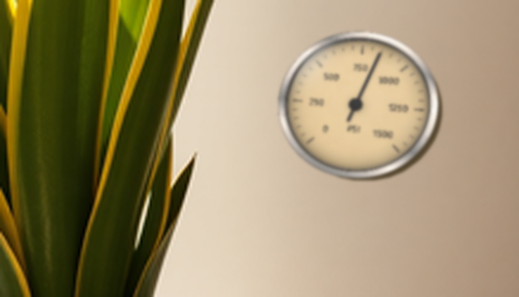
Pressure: psi 850
